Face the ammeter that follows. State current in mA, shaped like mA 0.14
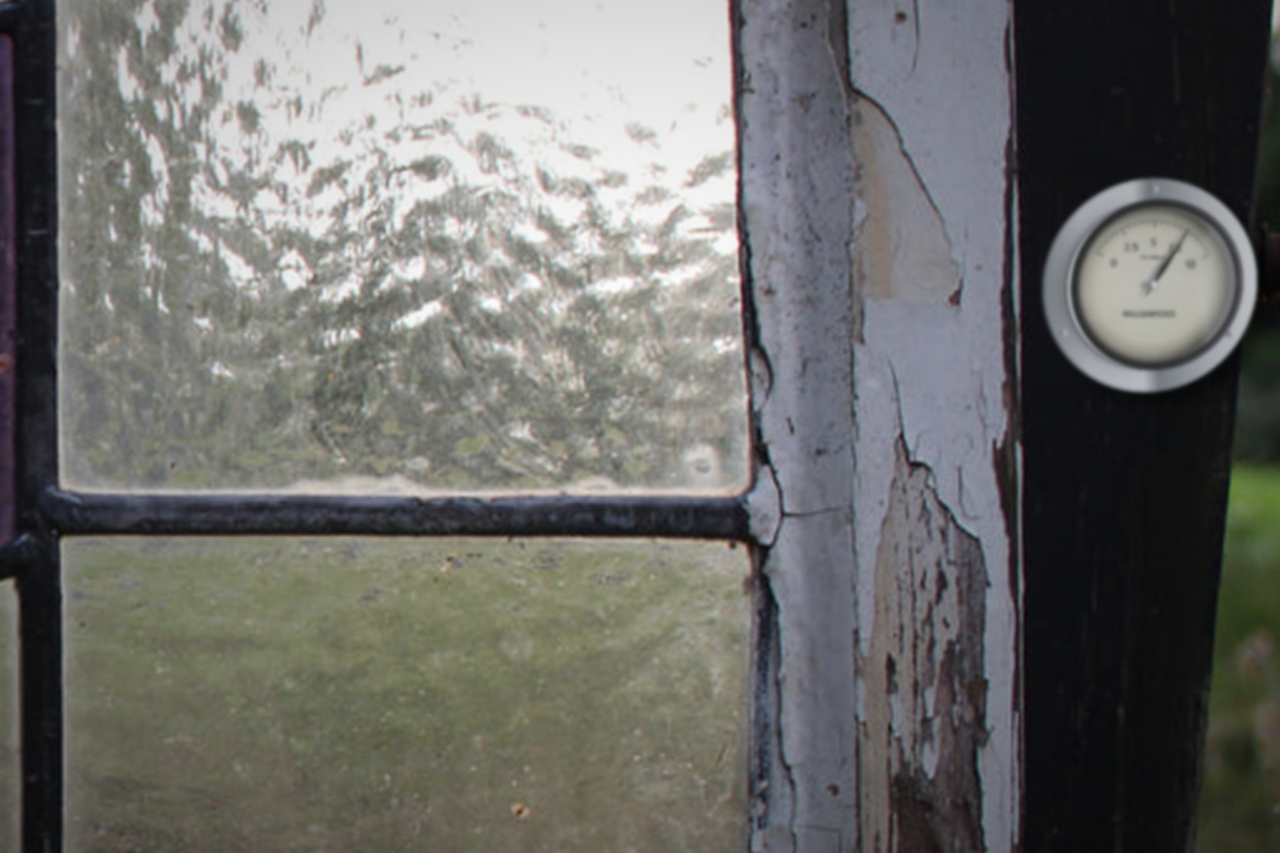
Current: mA 7.5
